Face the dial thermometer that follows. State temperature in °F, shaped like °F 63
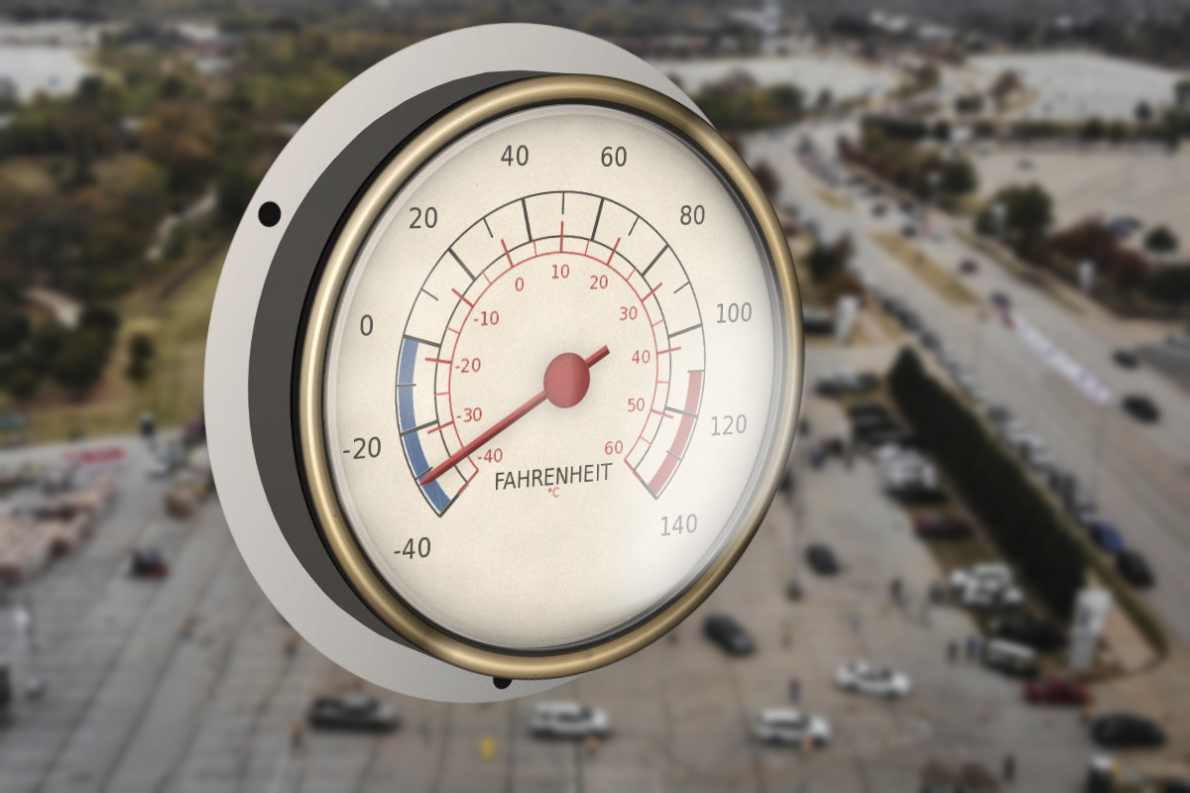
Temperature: °F -30
